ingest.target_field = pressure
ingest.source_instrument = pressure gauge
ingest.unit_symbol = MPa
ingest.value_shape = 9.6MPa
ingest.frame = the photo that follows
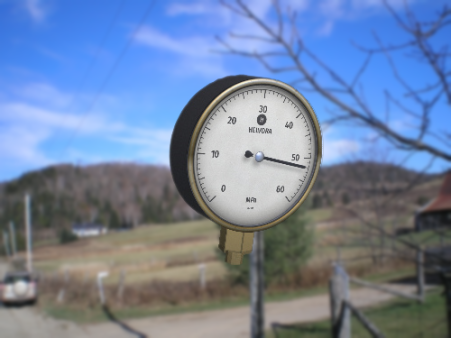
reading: 52MPa
